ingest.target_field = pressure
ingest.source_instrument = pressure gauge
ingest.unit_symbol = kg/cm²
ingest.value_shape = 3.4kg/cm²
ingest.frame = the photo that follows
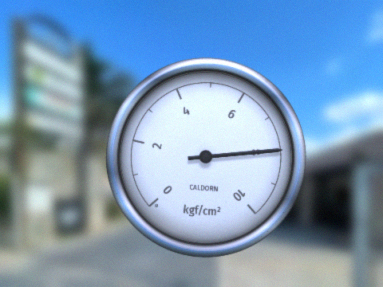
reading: 8kg/cm²
